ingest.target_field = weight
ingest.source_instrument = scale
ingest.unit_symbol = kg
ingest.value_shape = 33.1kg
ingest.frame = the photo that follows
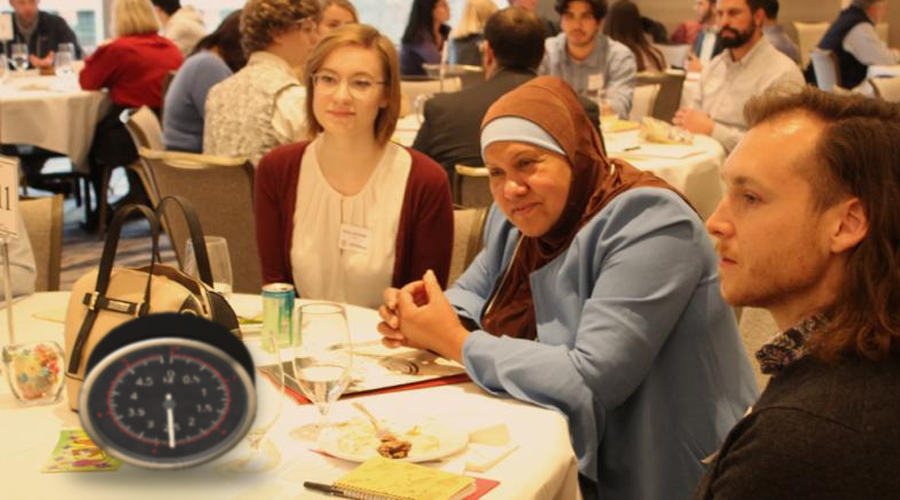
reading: 2.5kg
